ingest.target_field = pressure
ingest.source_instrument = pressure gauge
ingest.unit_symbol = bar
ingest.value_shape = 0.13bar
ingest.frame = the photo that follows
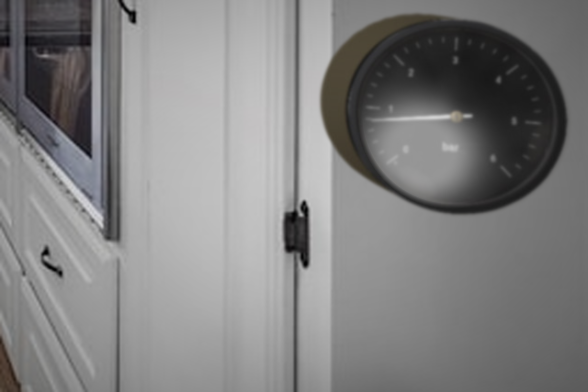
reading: 0.8bar
